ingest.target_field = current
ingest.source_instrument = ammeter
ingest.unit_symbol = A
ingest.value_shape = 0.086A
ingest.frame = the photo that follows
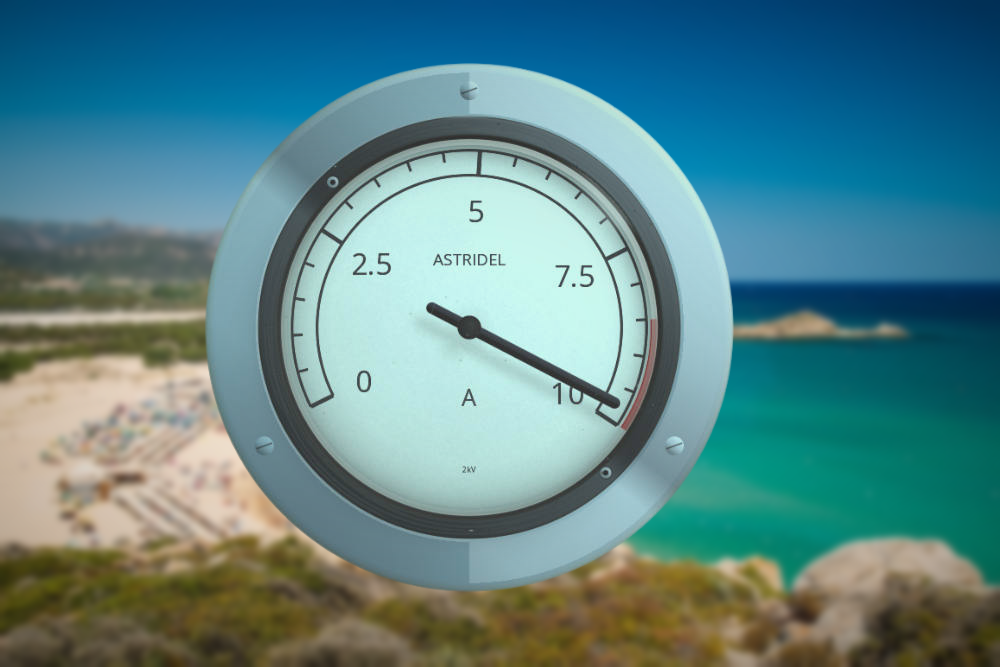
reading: 9.75A
